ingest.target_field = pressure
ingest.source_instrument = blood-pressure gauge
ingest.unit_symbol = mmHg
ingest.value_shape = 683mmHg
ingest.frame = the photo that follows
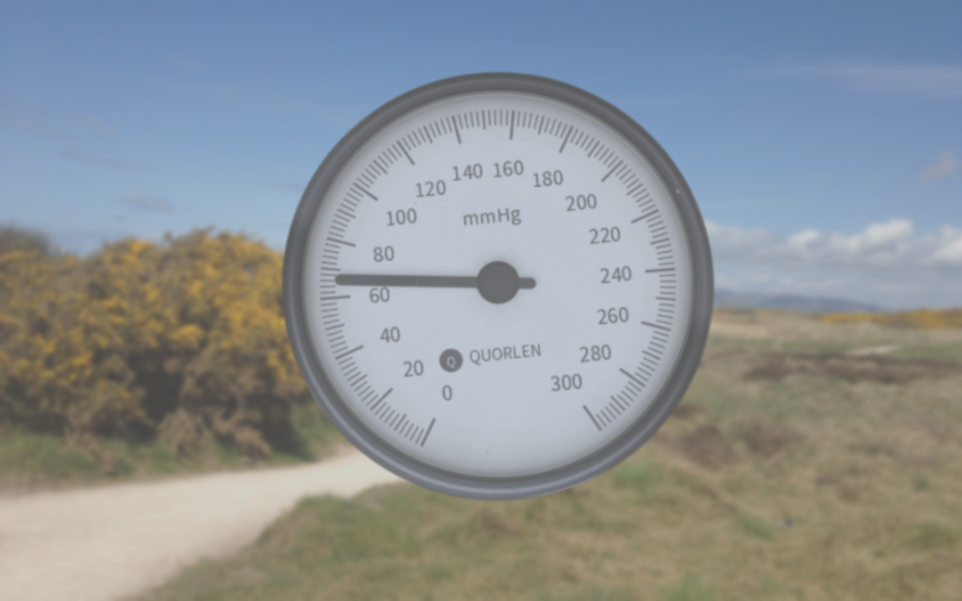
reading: 66mmHg
